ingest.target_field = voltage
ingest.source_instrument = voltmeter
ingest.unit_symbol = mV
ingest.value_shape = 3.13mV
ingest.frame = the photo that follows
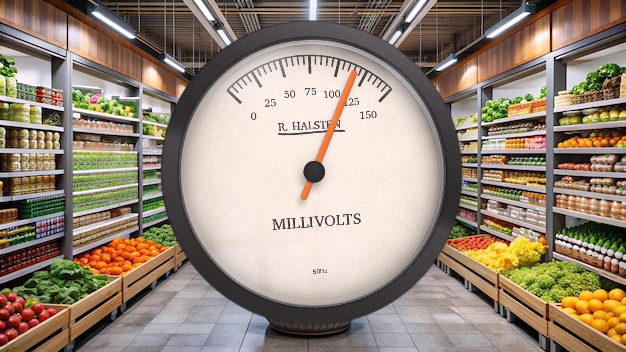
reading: 115mV
